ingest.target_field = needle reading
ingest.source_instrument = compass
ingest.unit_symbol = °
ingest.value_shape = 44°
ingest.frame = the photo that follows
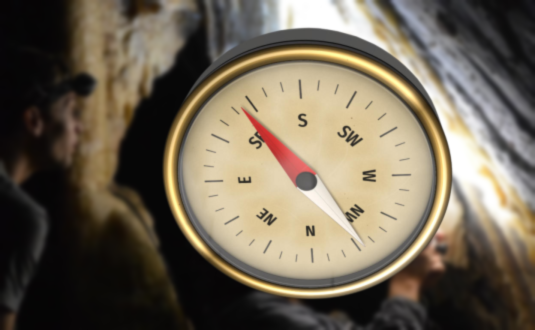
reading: 145°
